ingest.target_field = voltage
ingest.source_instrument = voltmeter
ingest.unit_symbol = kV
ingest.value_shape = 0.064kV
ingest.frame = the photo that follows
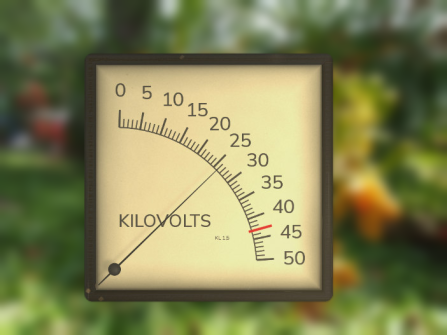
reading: 26kV
